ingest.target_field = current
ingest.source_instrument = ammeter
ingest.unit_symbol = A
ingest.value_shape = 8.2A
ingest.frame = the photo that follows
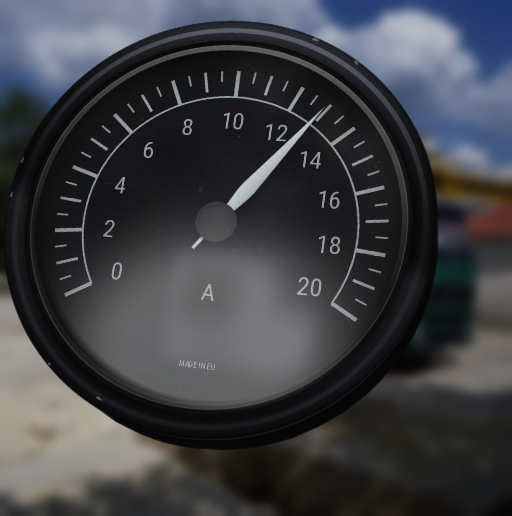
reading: 13A
